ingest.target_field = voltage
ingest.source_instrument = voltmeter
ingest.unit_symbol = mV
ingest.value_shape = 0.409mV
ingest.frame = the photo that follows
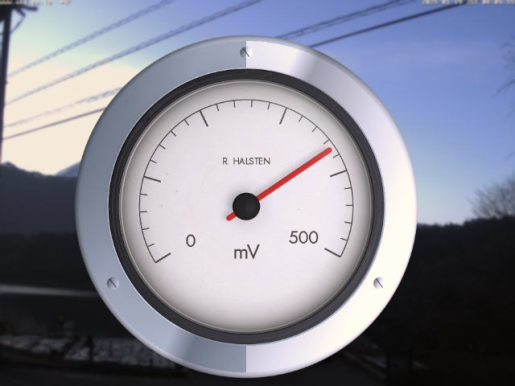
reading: 370mV
